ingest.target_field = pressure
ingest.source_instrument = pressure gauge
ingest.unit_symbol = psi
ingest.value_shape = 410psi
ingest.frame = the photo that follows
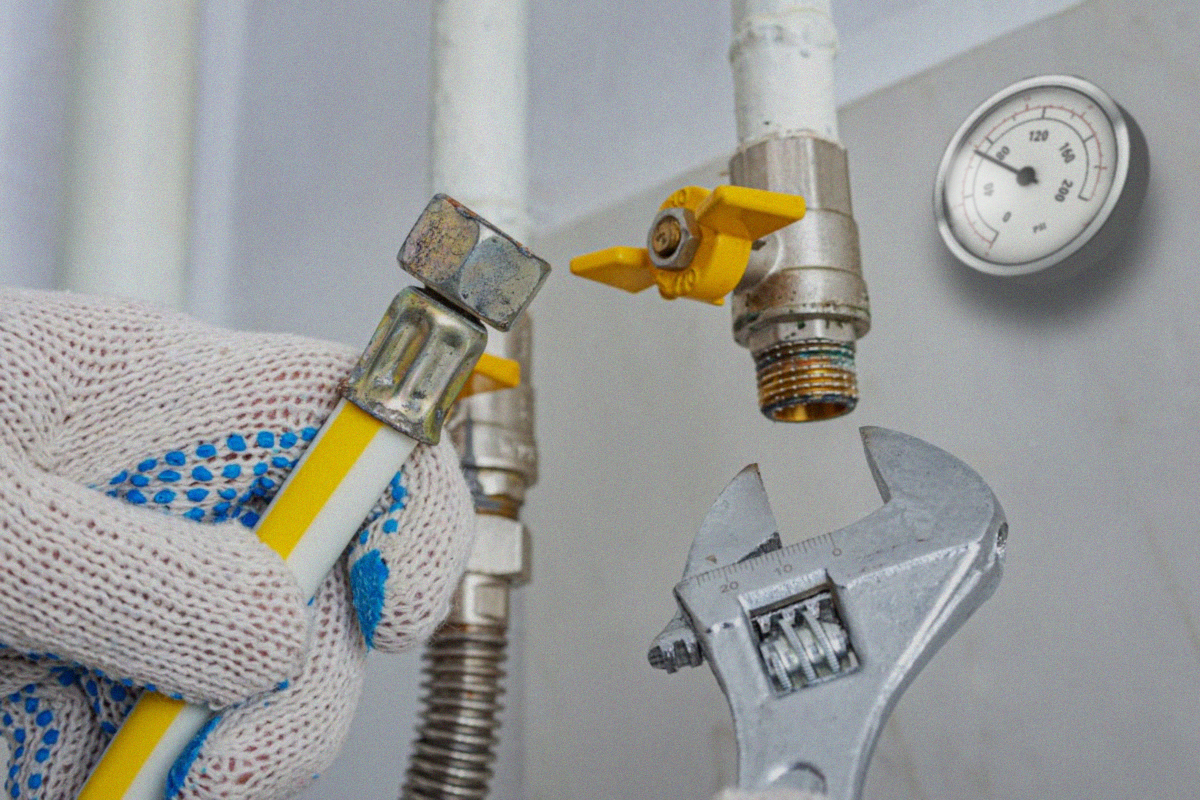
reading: 70psi
